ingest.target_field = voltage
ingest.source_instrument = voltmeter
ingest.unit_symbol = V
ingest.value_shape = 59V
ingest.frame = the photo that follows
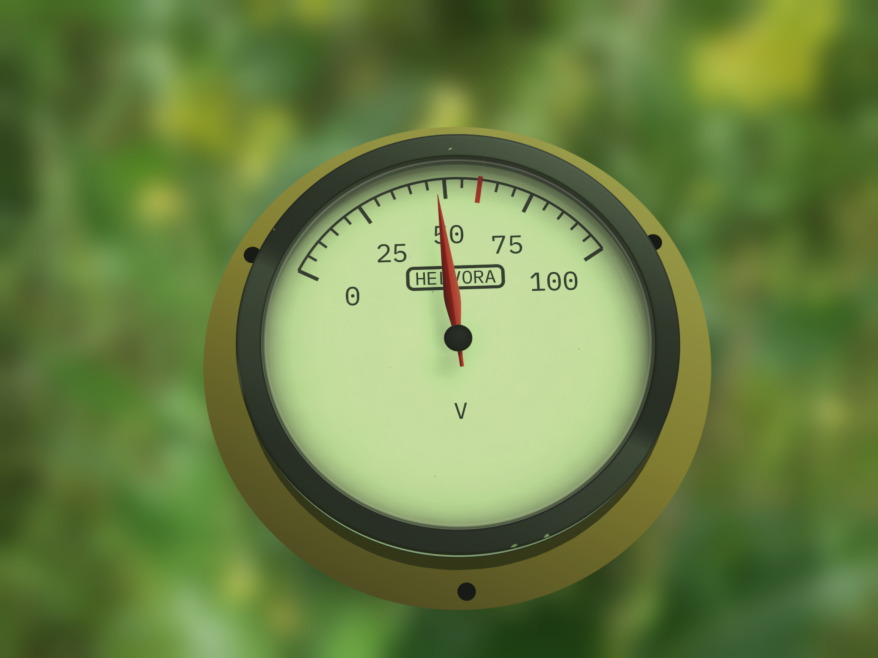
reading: 47.5V
